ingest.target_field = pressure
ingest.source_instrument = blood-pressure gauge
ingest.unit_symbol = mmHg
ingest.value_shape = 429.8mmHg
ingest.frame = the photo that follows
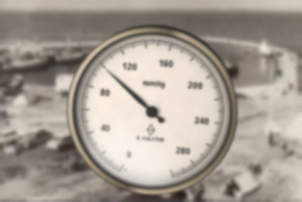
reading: 100mmHg
